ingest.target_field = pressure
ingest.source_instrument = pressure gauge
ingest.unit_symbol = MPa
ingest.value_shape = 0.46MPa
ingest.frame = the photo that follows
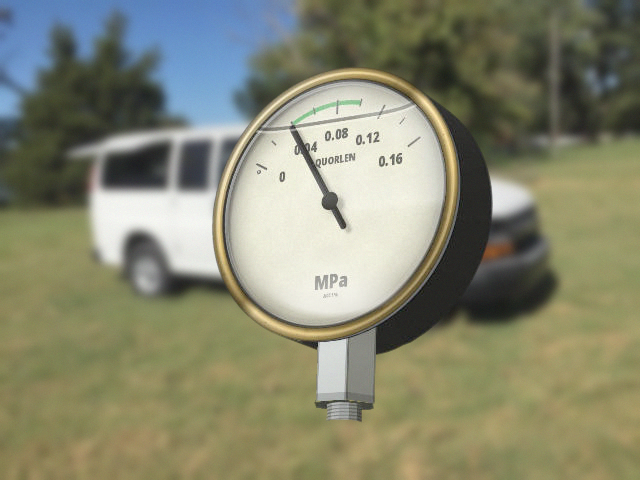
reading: 0.04MPa
